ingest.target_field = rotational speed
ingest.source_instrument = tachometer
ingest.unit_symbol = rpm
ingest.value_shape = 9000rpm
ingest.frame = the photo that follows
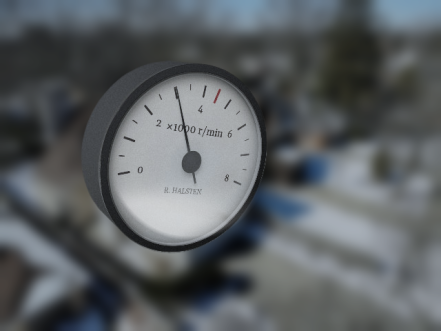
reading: 3000rpm
